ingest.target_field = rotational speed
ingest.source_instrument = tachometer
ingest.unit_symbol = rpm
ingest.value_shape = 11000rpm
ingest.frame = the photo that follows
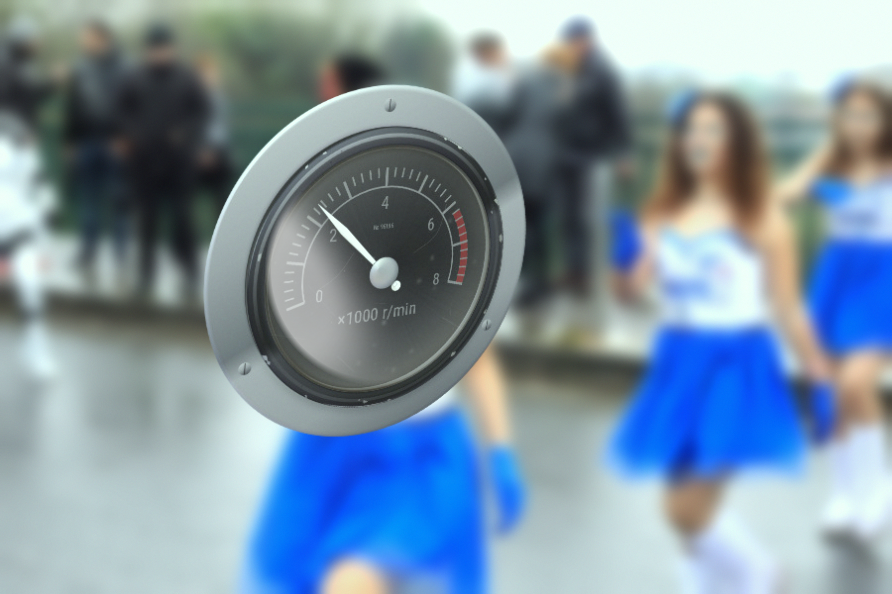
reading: 2300rpm
